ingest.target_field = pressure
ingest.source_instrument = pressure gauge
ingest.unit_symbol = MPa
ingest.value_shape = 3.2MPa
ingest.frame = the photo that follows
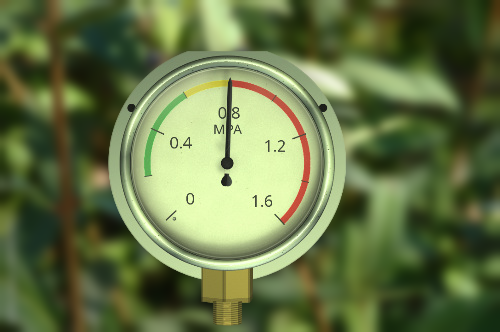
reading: 0.8MPa
